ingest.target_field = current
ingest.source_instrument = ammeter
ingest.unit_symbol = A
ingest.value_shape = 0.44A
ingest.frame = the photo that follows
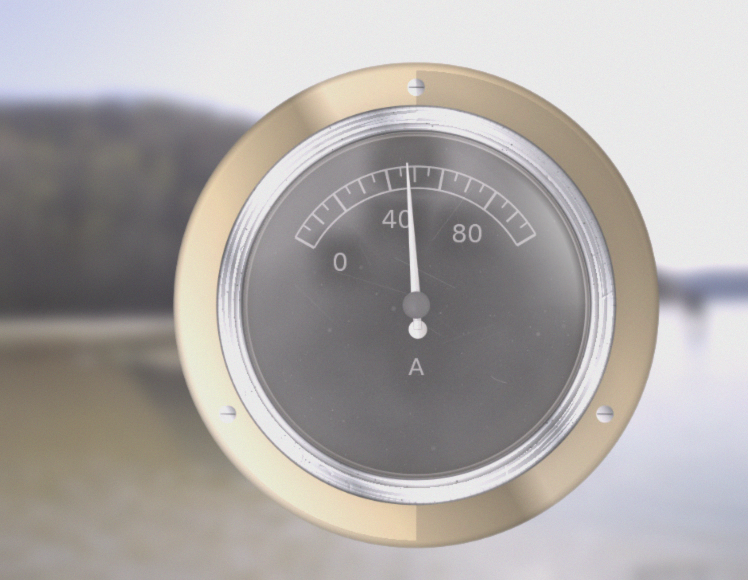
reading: 47.5A
